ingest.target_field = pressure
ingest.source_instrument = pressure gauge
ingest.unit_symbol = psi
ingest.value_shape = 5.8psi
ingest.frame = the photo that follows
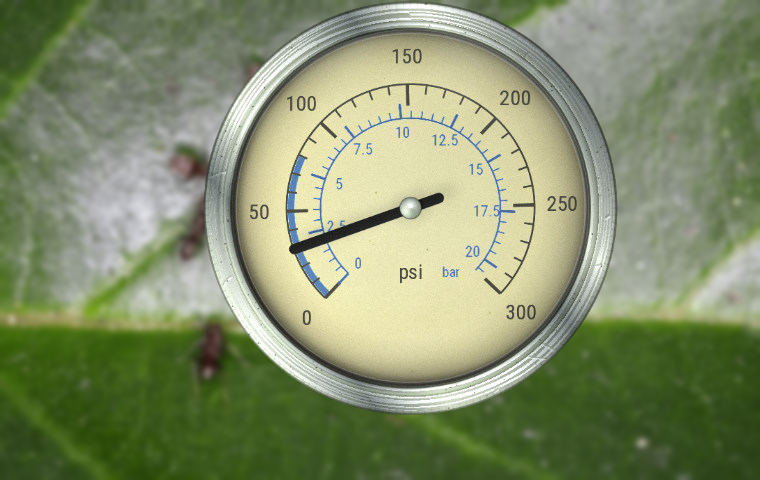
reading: 30psi
